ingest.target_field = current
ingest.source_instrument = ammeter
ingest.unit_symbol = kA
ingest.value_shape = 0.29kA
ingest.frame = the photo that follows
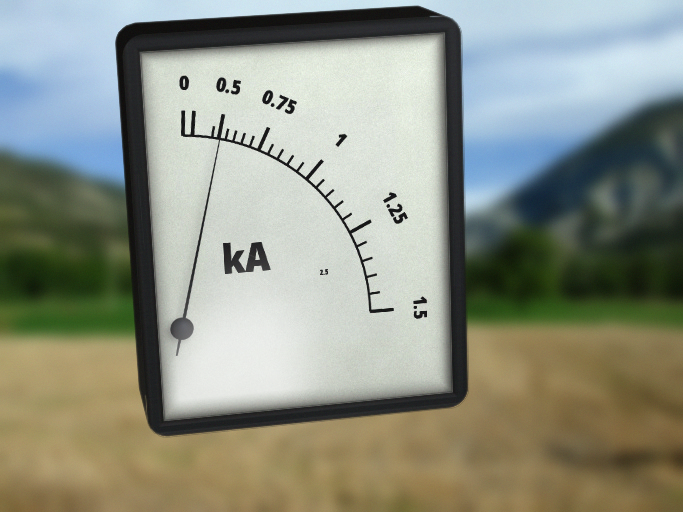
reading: 0.5kA
